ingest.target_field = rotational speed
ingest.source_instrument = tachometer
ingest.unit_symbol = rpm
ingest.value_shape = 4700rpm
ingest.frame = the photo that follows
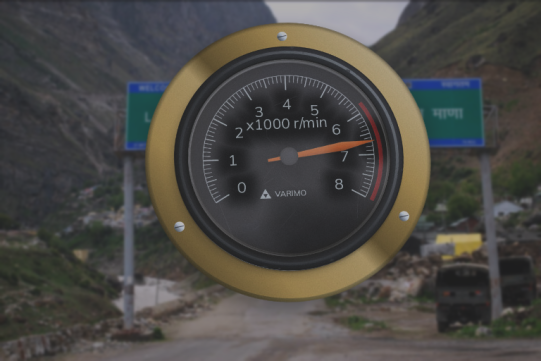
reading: 6700rpm
